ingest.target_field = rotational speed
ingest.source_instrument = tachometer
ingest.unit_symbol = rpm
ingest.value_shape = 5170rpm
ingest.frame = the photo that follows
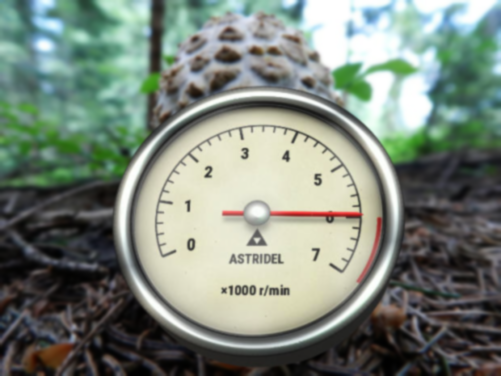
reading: 6000rpm
